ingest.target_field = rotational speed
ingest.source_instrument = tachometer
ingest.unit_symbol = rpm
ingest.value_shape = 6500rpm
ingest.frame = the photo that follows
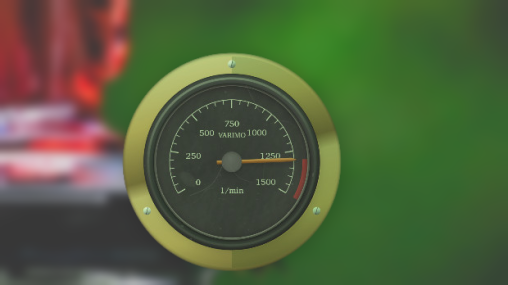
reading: 1300rpm
